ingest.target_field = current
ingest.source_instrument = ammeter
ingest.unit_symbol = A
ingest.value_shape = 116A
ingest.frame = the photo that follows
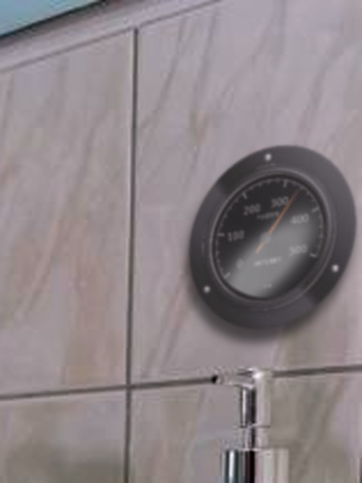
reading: 340A
